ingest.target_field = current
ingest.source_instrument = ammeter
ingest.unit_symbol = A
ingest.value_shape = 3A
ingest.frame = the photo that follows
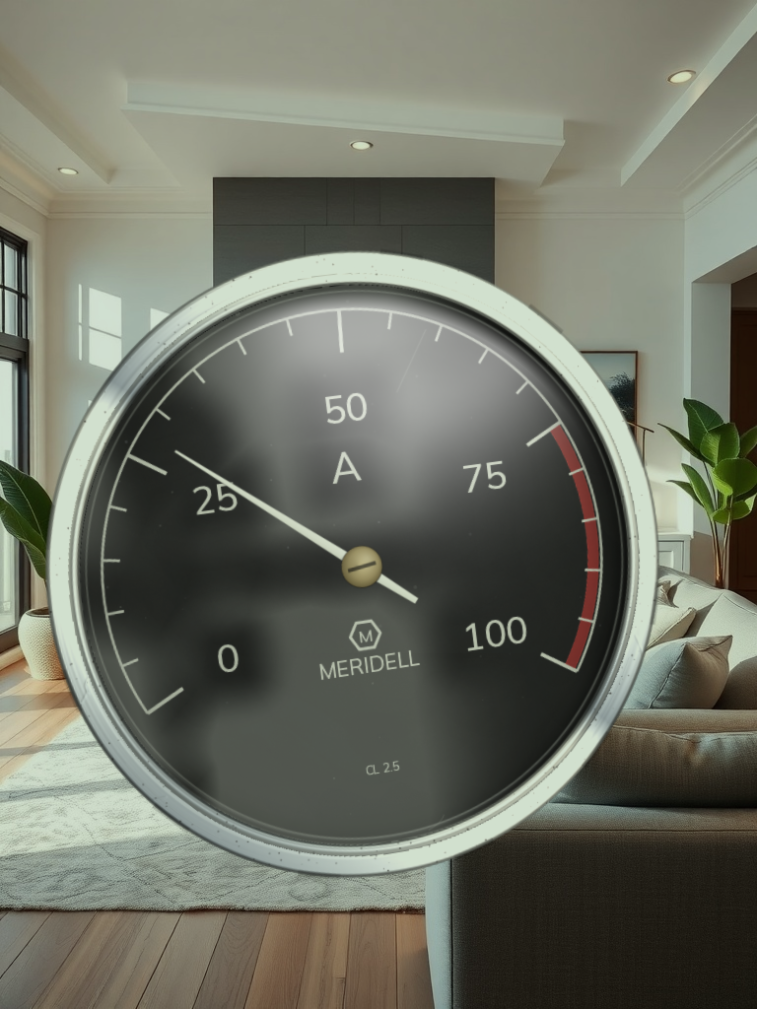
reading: 27.5A
